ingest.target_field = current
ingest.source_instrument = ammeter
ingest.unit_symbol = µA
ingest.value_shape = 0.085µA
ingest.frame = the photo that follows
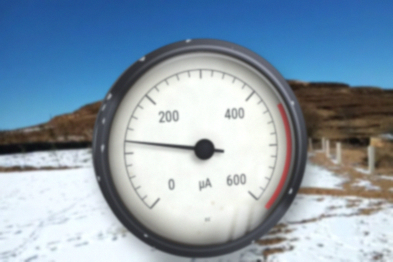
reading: 120µA
